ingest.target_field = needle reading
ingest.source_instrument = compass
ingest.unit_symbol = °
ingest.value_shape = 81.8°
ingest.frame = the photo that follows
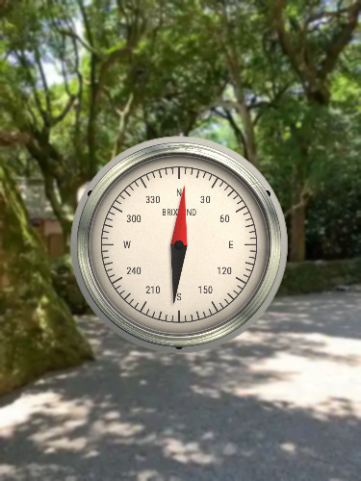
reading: 5°
